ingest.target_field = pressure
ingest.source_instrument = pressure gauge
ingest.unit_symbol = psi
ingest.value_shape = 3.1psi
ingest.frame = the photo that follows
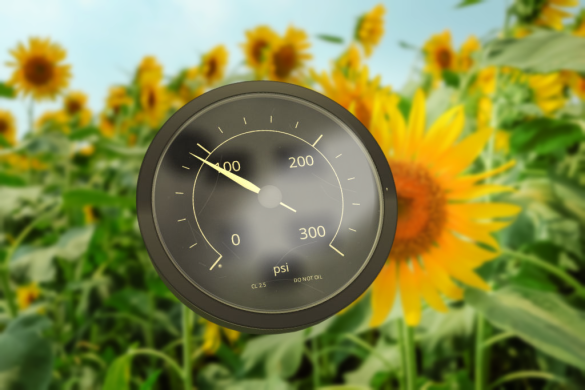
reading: 90psi
